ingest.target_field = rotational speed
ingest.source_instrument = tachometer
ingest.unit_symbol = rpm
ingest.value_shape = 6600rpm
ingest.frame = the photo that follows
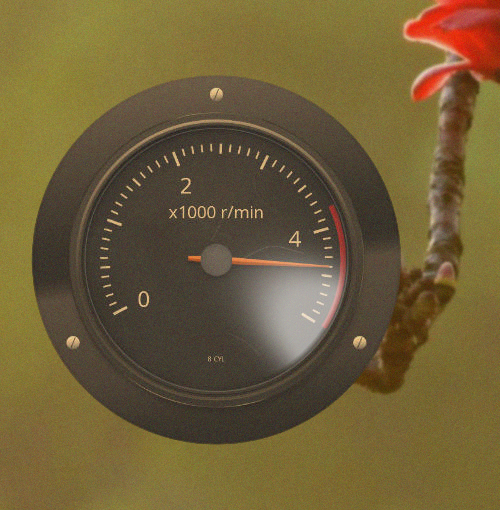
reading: 4400rpm
